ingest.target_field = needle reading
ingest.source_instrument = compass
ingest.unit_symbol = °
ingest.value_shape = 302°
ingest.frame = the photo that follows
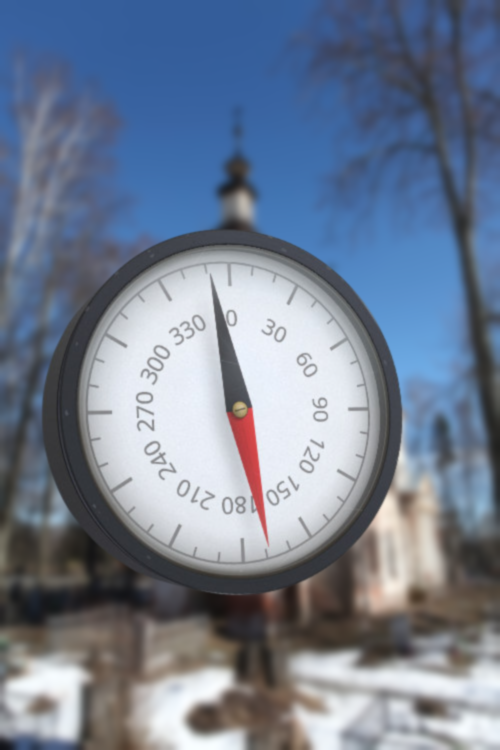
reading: 170°
